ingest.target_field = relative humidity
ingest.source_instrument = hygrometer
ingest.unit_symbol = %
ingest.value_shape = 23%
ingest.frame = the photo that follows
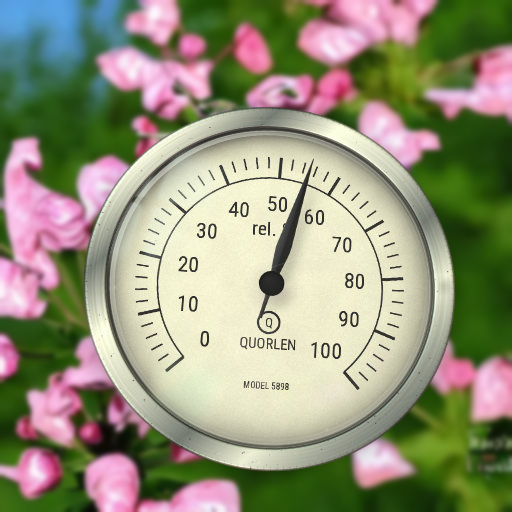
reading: 55%
